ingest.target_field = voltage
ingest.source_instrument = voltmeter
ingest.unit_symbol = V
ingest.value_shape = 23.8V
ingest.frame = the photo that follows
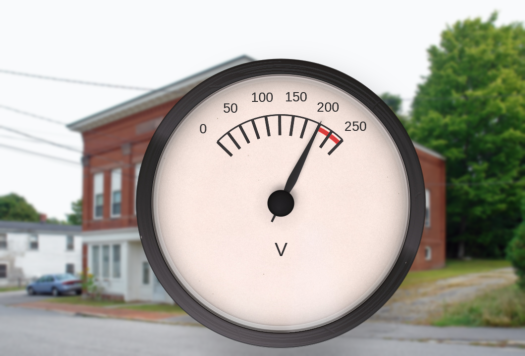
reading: 200V
